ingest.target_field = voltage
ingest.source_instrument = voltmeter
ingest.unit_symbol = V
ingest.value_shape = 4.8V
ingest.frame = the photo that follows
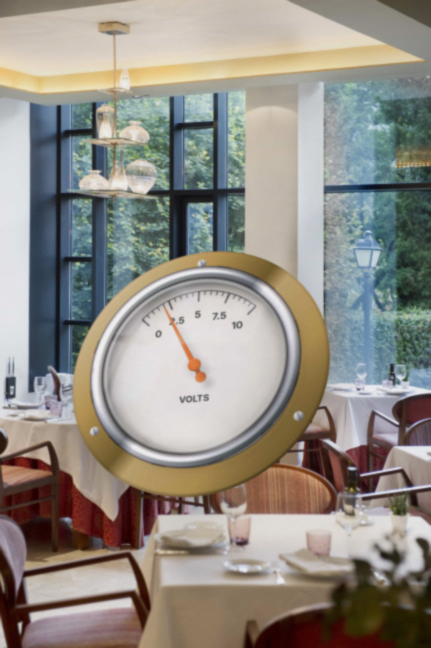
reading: 2V
